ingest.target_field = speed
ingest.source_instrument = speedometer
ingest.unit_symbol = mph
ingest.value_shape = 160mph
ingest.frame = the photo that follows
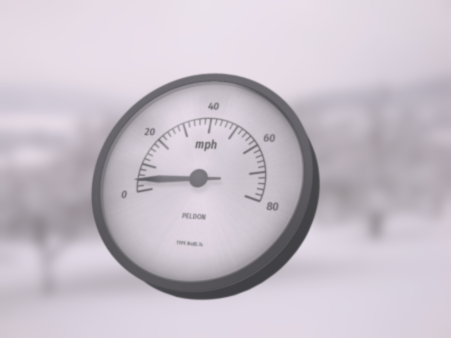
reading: 4mph
